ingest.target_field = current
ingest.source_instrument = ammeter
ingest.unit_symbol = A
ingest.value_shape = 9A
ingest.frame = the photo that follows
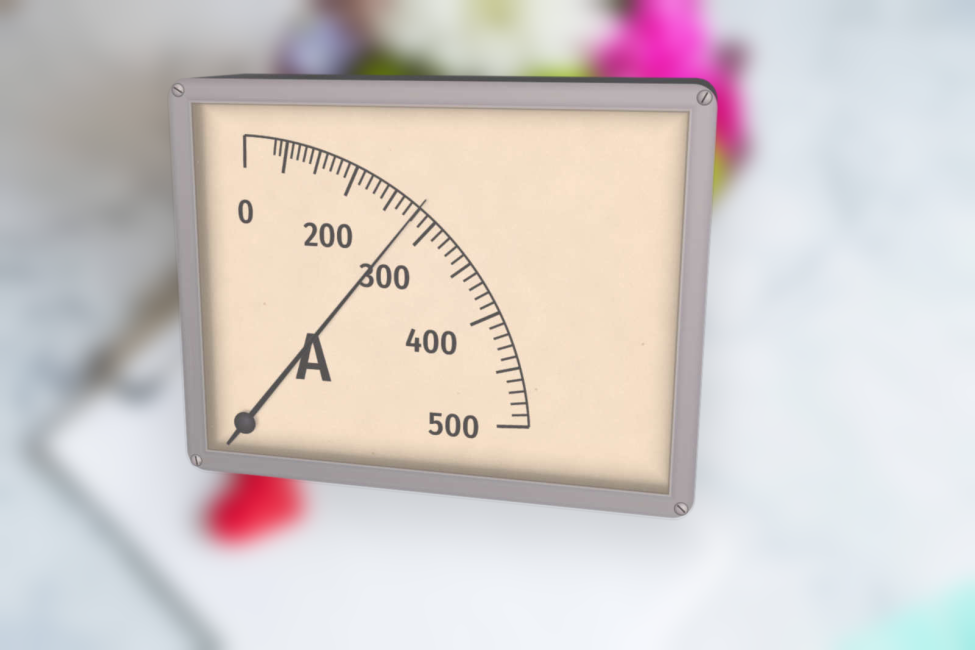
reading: 280A
